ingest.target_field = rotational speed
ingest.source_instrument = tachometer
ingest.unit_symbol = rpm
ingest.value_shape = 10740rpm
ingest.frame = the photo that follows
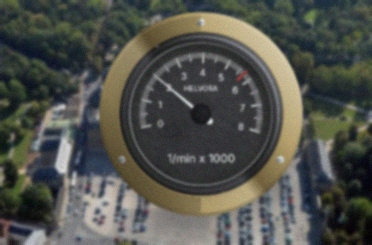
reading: 2000rpm
